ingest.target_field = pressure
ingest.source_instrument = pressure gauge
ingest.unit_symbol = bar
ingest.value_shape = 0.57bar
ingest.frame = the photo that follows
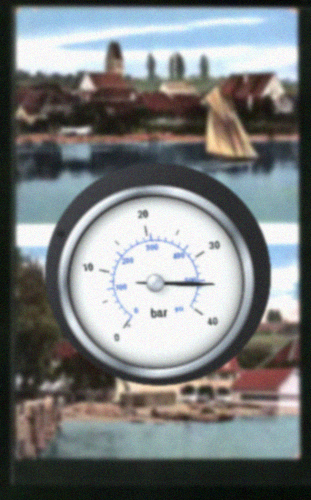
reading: 35bar
